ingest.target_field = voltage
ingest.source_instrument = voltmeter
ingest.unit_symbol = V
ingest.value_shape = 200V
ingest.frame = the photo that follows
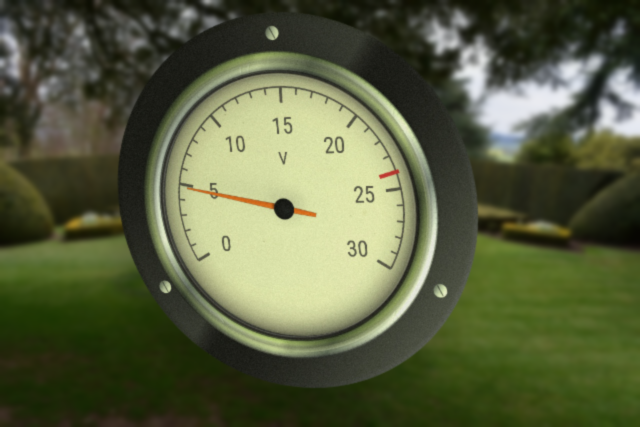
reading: 5V
